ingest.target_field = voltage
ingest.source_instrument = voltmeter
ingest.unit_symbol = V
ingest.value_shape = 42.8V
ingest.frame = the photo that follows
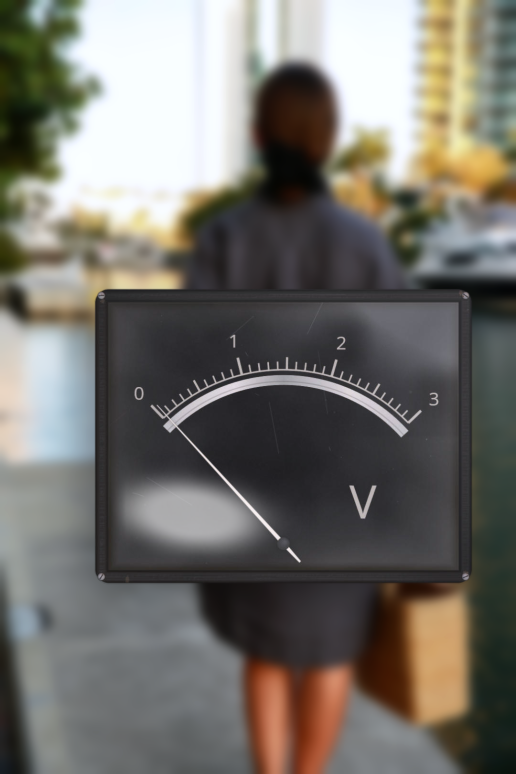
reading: 0.05V
